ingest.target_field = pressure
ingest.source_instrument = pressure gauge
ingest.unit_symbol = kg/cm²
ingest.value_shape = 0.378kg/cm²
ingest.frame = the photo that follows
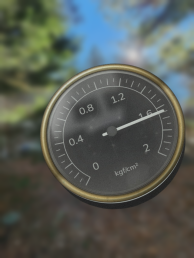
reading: 1.65kg/cm²
